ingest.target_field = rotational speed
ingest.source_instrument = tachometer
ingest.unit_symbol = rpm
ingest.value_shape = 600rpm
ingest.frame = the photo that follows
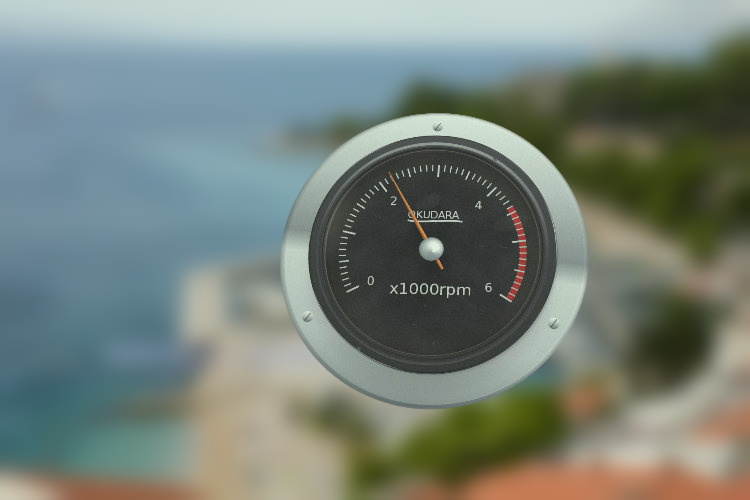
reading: 2200rpm
